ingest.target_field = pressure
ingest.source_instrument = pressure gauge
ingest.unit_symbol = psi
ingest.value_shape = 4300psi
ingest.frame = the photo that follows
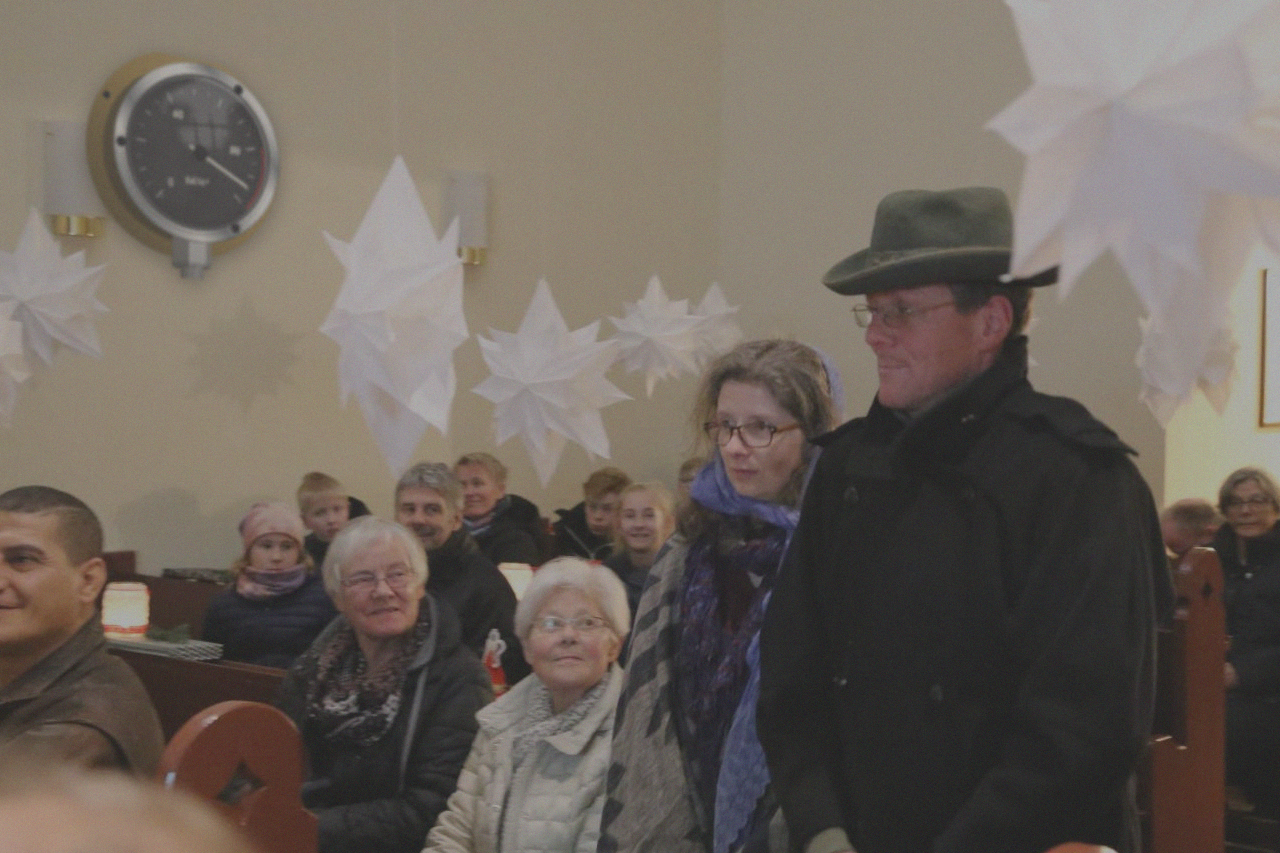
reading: 95psi
